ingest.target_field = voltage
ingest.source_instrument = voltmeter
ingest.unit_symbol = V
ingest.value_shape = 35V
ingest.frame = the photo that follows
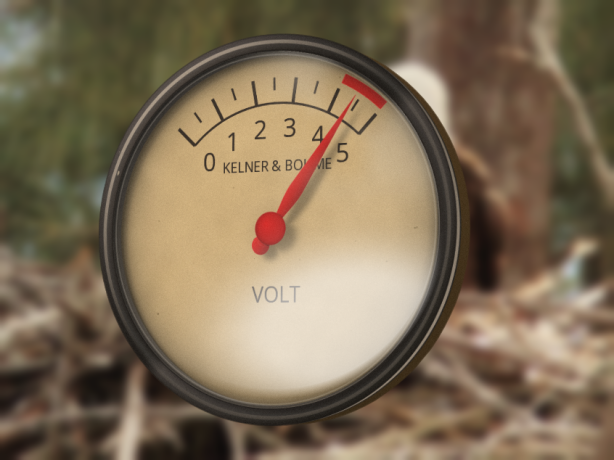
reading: 4.5V
